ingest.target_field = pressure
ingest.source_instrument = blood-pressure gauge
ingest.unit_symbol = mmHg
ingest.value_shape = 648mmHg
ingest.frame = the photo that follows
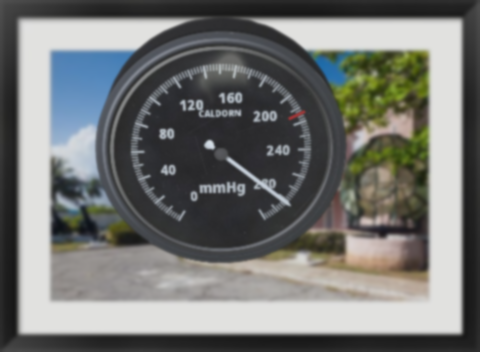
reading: 280mmHg
